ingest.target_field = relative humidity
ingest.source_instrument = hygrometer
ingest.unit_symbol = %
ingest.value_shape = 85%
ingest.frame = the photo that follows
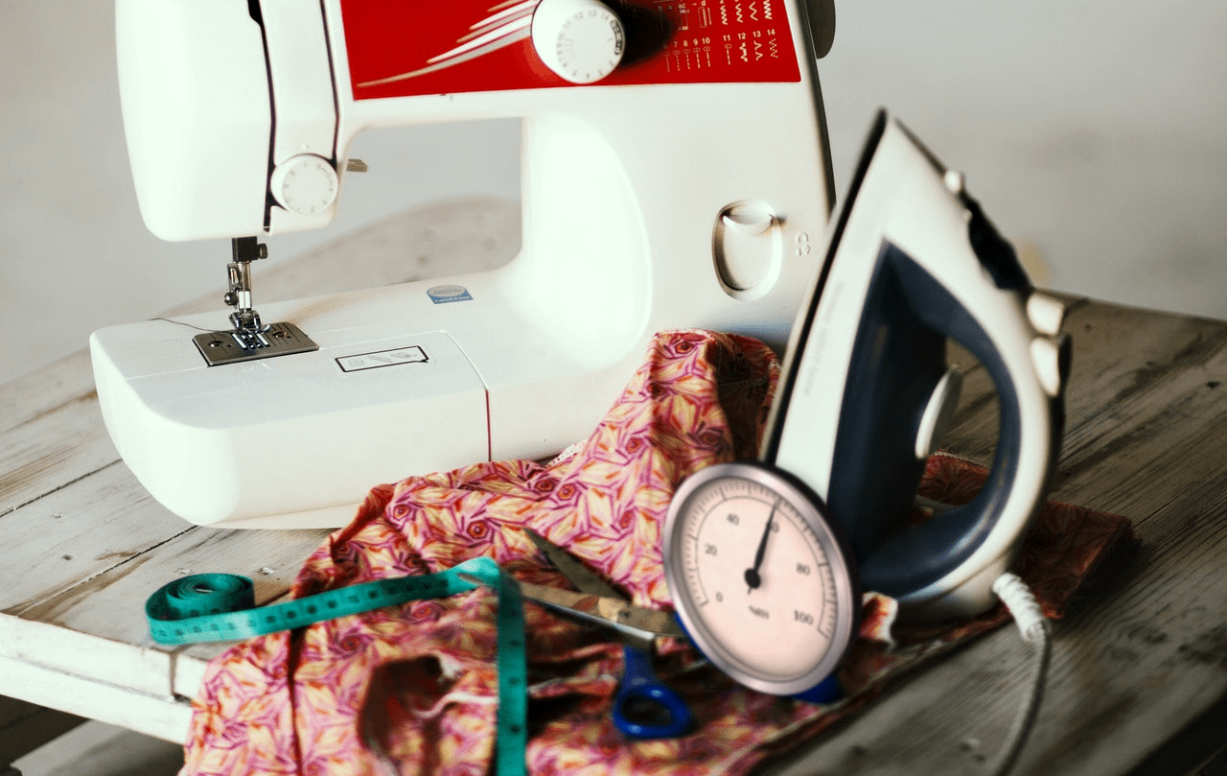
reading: 60%
